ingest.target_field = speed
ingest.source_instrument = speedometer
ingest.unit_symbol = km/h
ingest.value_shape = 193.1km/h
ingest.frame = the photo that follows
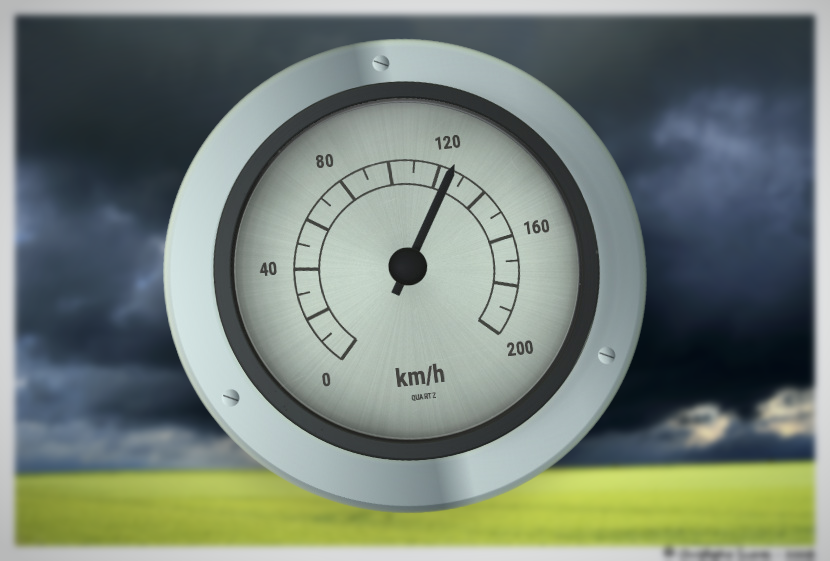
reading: 125km/h
